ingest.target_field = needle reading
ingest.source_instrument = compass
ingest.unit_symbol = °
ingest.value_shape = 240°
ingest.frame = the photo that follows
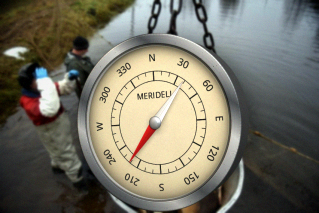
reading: 220°
